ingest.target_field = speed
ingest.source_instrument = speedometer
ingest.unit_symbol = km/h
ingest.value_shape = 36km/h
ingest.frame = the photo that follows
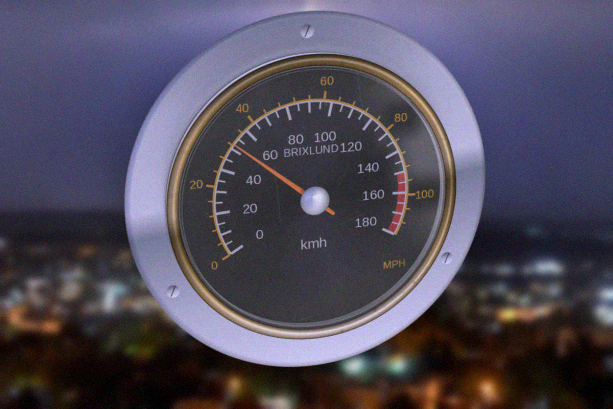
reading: 52.5km/h
